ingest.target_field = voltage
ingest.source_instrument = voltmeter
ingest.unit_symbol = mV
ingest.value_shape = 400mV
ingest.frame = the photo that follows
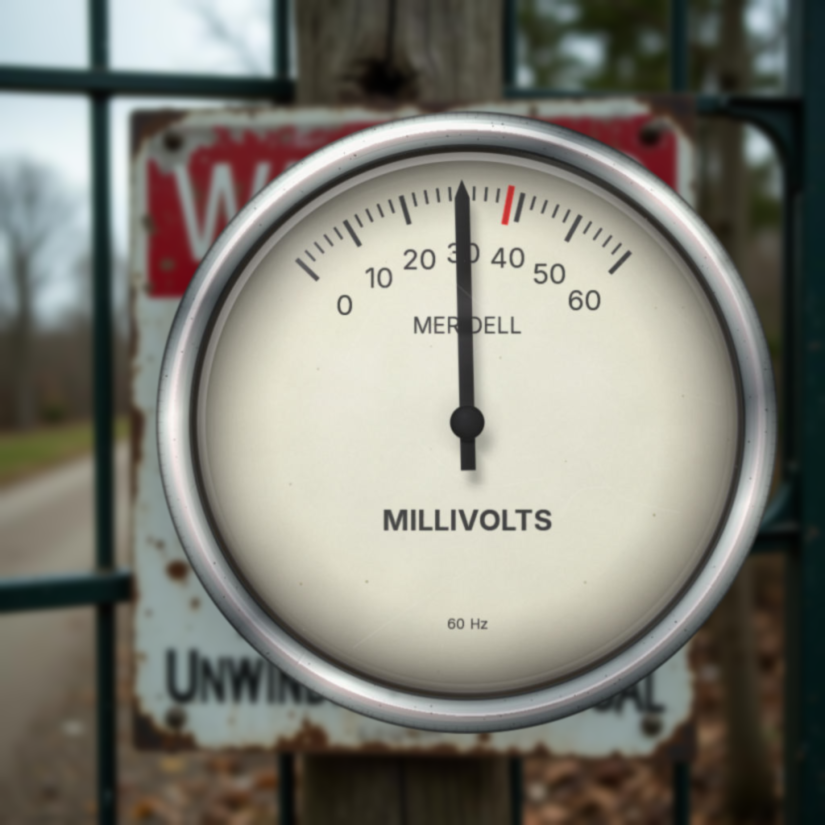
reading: 30mV
